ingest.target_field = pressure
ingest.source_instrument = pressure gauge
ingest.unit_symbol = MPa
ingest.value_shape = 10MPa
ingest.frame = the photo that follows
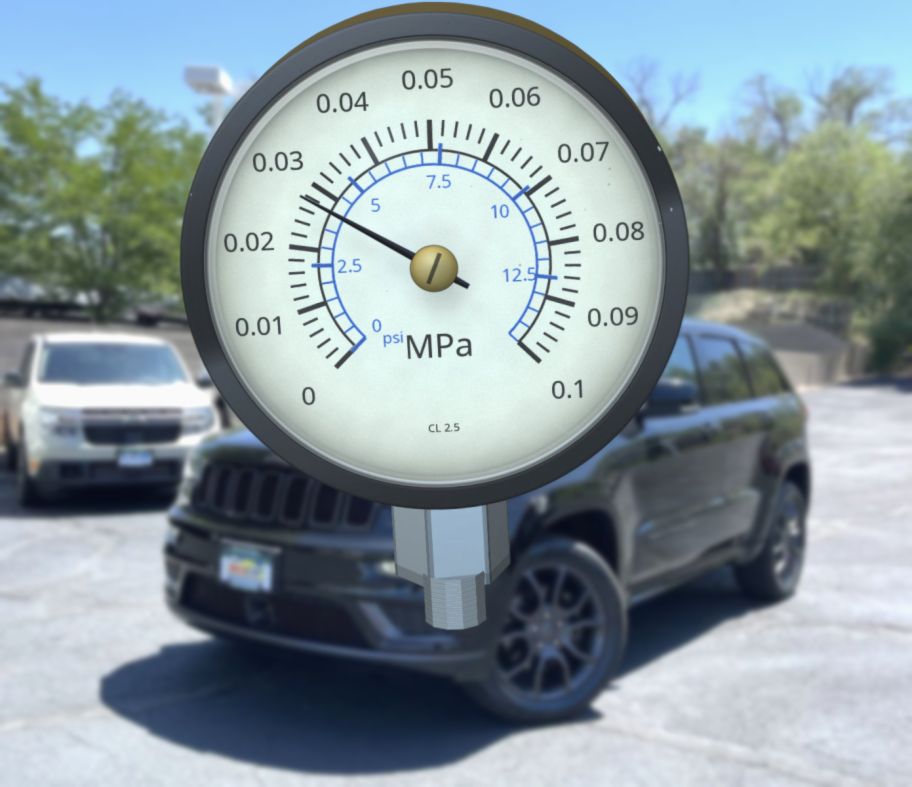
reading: 0.028MPa
